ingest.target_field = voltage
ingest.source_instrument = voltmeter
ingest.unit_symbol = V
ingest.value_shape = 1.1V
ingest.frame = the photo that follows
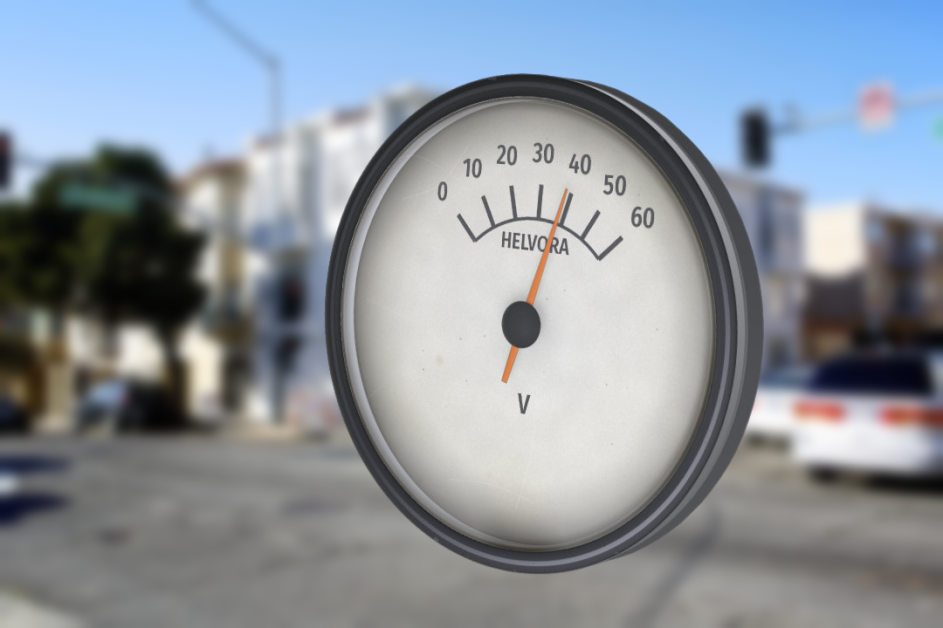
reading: 40V
